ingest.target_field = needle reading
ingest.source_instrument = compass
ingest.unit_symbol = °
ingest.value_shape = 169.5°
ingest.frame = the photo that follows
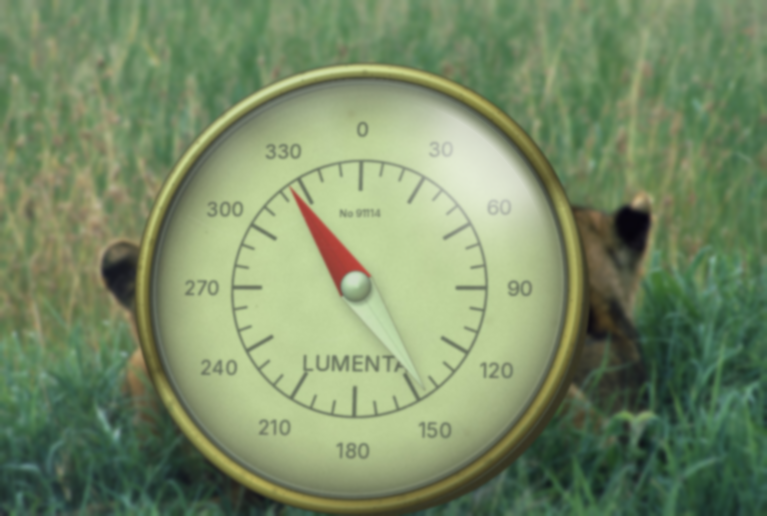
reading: 325°
